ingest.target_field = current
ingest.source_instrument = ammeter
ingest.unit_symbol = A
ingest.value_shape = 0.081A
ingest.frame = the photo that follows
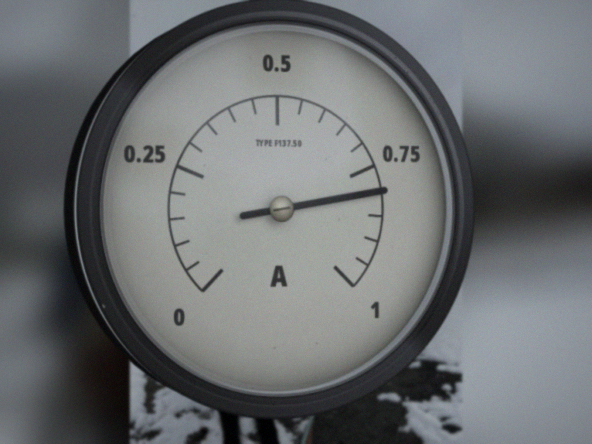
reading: 0.8A
